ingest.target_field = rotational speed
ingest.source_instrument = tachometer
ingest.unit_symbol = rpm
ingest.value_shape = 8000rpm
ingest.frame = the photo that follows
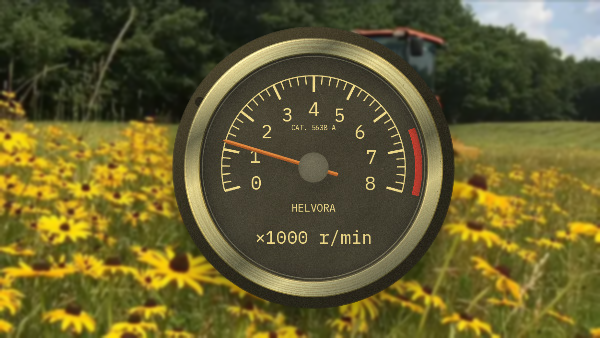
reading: 1200rpm
